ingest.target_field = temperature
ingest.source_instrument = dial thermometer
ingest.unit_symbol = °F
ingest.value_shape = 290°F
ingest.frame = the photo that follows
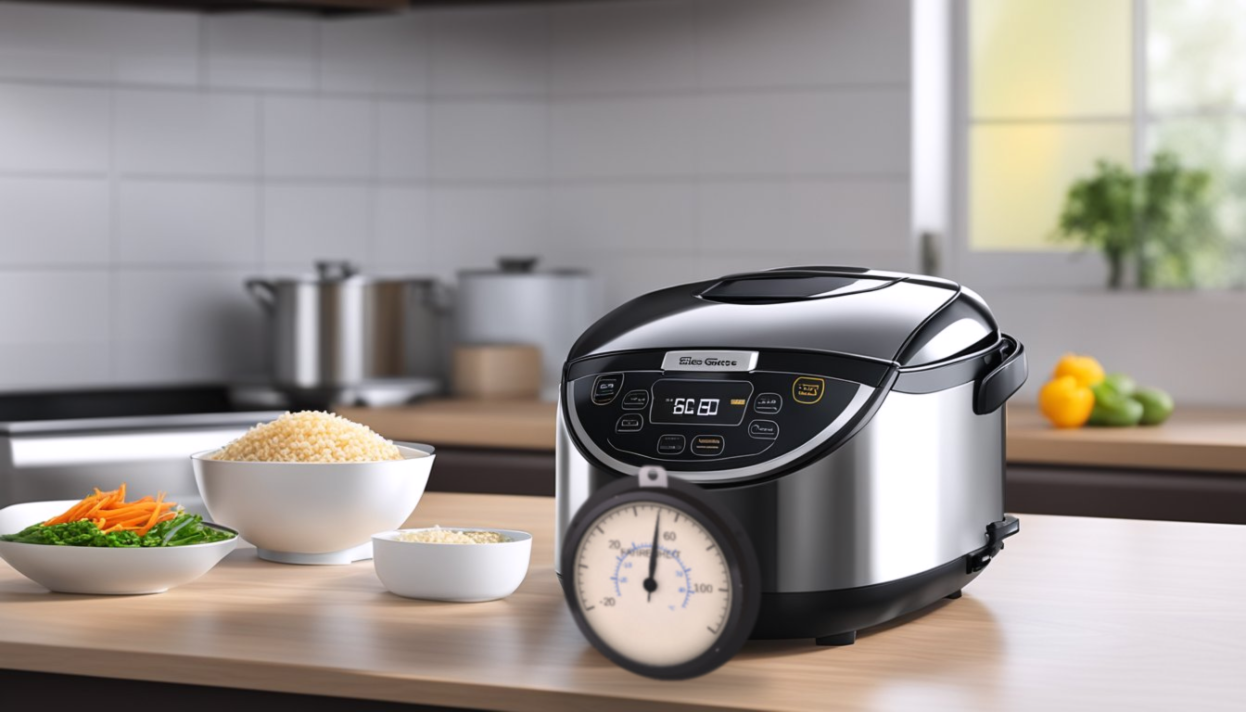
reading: 52°F
